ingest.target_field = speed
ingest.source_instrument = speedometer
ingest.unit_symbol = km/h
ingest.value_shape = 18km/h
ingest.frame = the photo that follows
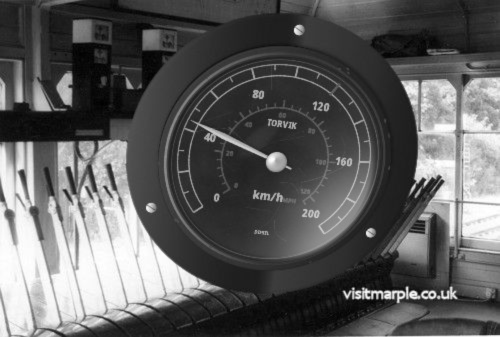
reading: 45km/h
